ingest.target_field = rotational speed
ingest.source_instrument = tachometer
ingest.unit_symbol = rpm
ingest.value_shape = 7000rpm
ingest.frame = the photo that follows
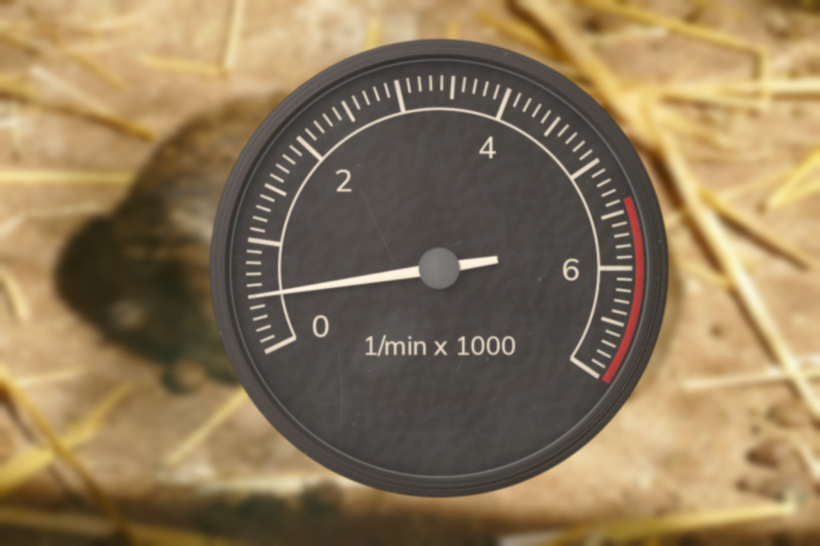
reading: 500rpm
